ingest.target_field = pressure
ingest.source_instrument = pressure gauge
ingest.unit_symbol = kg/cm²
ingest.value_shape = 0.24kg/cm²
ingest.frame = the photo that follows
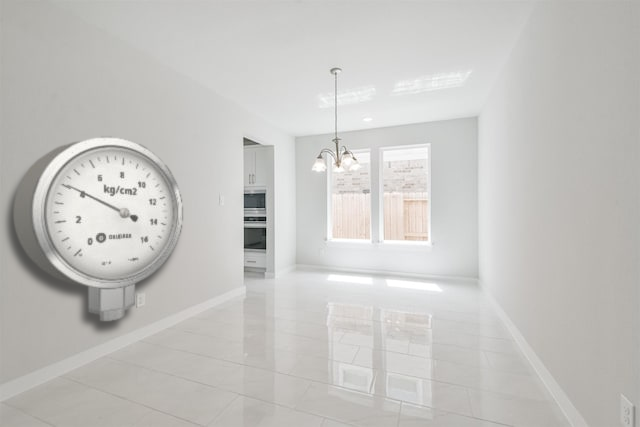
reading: 4kg/cm²
